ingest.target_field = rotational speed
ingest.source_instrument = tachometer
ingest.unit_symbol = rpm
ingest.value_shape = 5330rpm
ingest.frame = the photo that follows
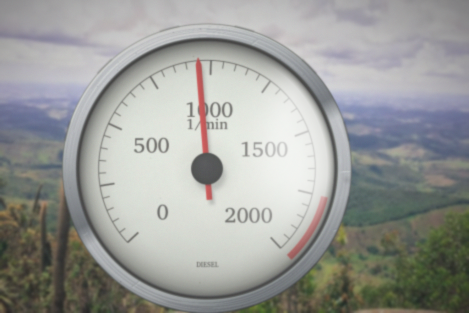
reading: 950rpm
